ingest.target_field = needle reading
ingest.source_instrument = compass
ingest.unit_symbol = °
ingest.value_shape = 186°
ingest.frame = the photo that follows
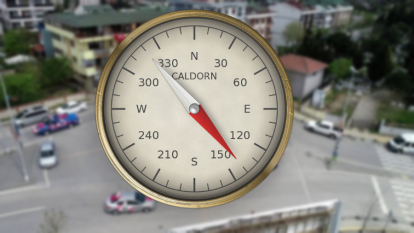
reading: 140°
